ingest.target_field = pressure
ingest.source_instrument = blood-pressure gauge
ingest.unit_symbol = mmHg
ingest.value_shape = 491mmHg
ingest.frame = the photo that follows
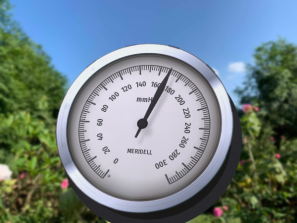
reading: 170mmHg
